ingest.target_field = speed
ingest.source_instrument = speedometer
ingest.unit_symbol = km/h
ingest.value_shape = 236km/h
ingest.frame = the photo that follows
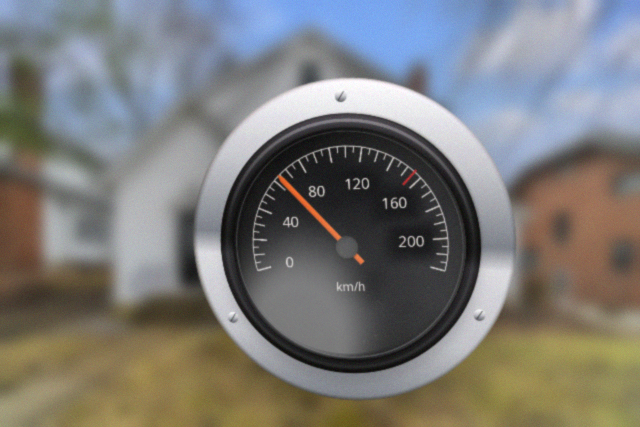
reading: 65km/h
